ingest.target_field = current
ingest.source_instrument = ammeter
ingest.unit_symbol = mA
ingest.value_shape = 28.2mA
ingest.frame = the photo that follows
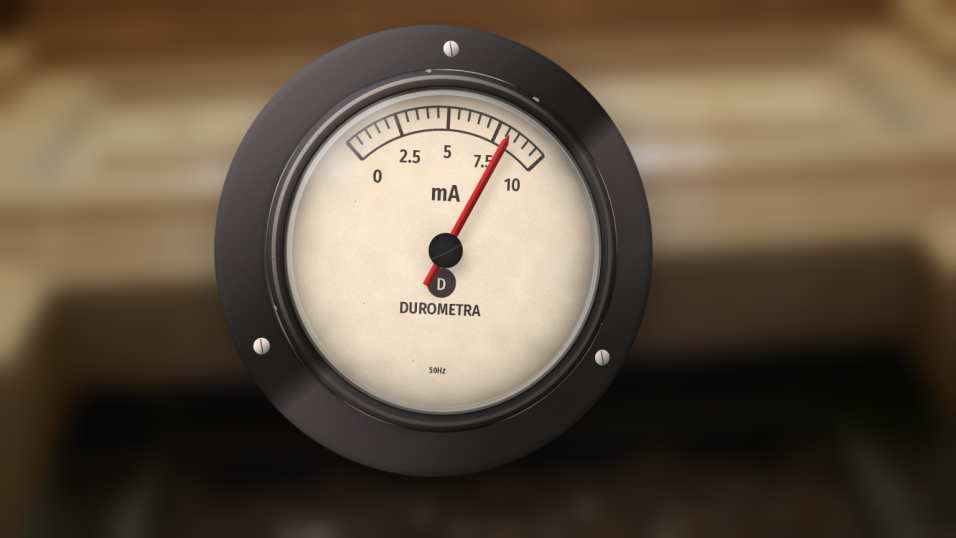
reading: 8mA
